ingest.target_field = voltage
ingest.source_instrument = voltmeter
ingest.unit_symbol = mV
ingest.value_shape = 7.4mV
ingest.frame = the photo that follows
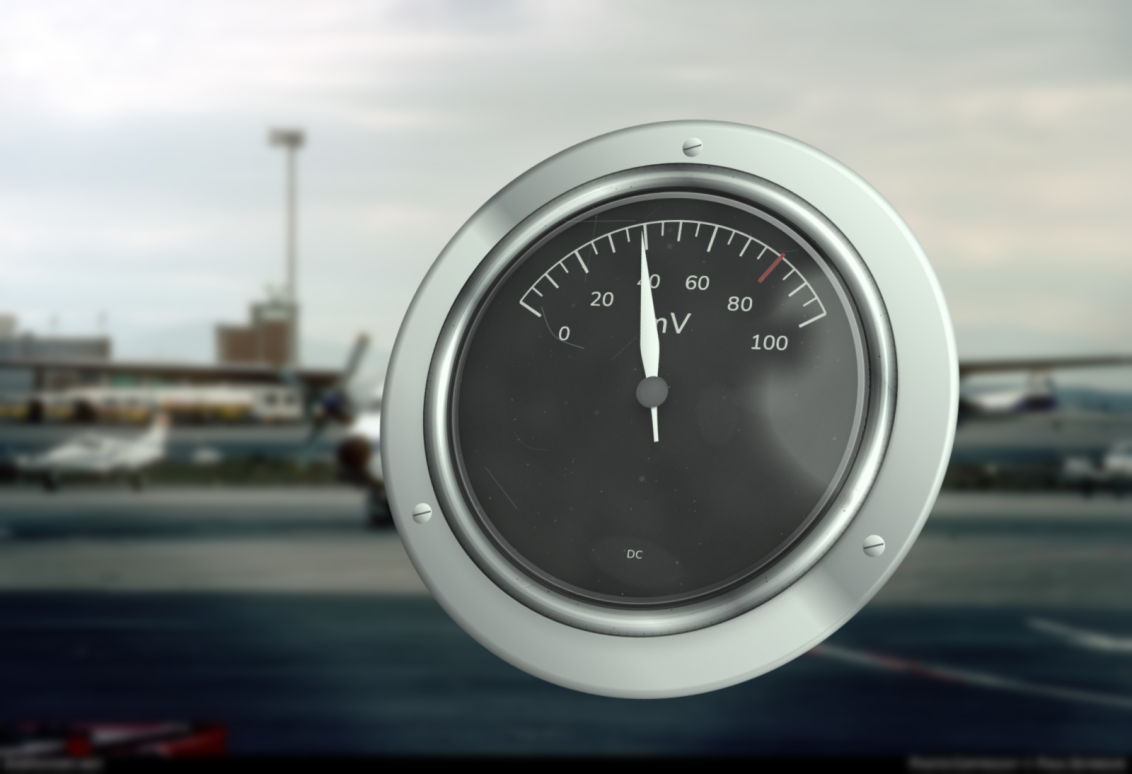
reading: 40mV
